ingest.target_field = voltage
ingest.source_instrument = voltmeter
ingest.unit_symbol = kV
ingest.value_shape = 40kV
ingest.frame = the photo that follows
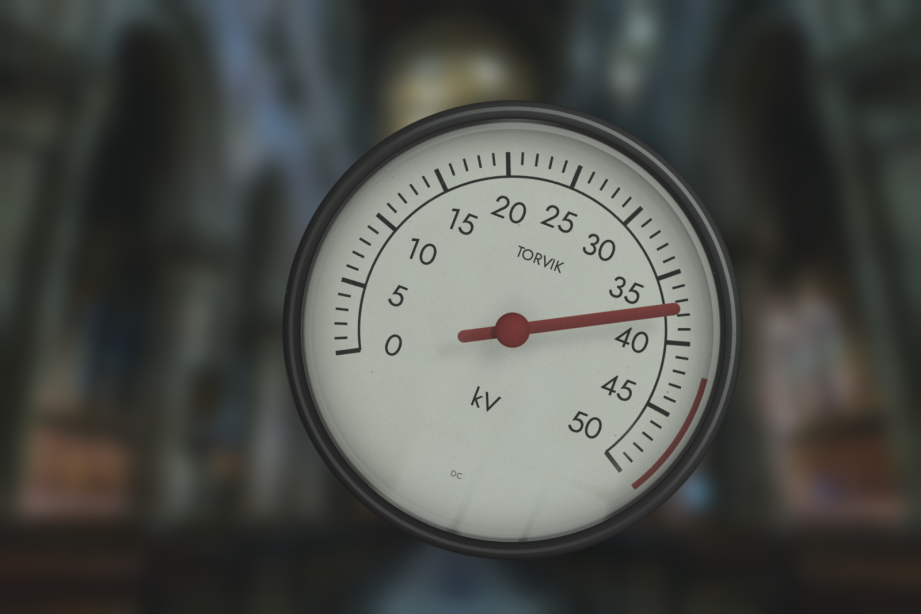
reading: 37.5kV
